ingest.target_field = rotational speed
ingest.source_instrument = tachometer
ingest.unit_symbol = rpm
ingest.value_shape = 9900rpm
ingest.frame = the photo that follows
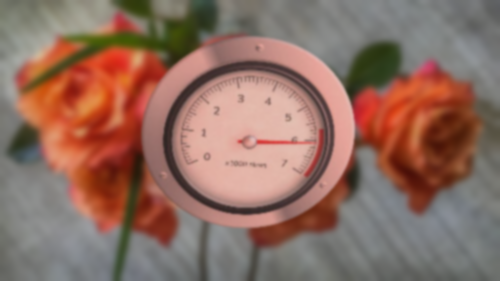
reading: 6000rpm
